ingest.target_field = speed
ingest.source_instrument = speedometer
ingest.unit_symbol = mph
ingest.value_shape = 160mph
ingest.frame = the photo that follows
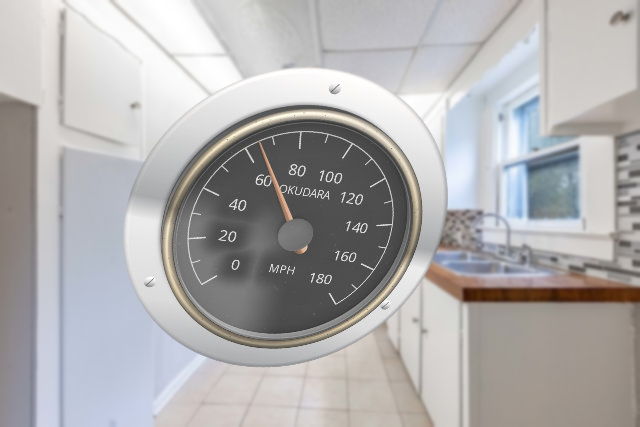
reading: 65mph
